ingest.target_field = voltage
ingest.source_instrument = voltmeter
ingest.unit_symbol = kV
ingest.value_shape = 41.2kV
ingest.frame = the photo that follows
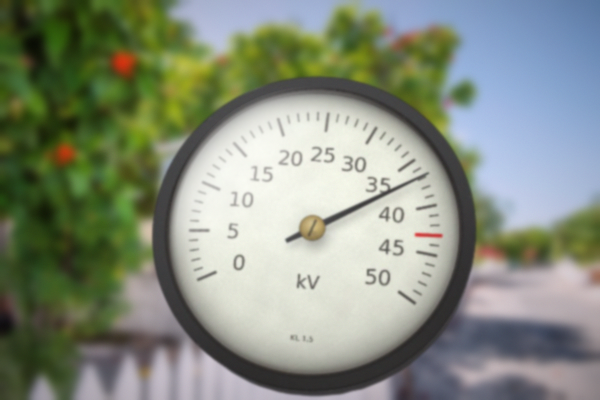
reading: 37kV
